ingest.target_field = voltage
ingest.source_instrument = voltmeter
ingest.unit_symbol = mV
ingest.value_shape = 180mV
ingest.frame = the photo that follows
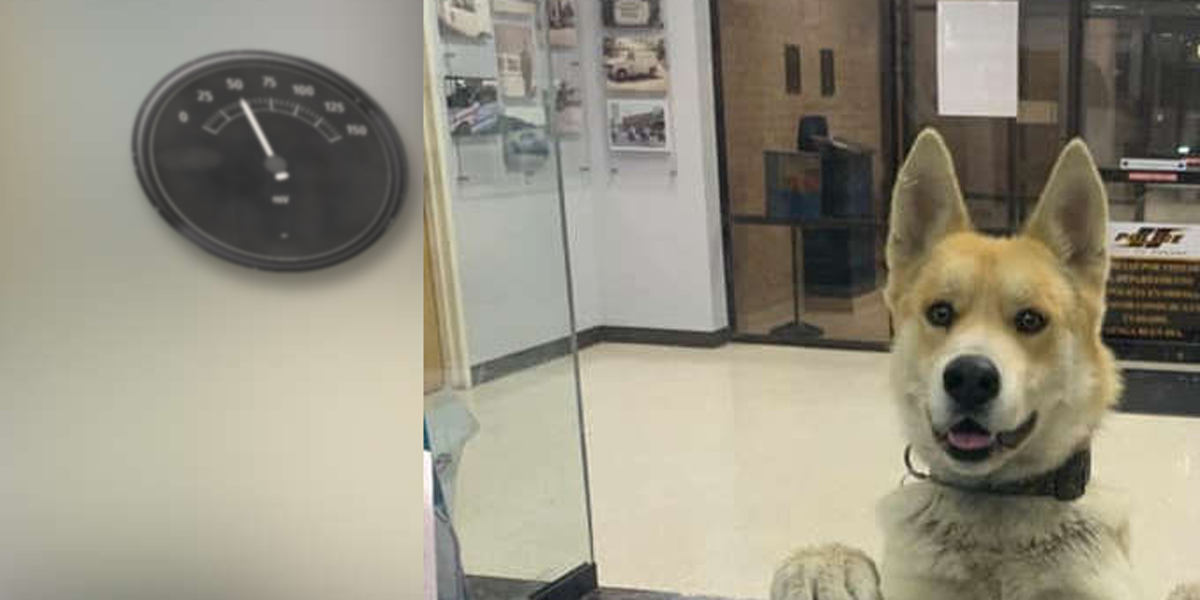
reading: 50mV
